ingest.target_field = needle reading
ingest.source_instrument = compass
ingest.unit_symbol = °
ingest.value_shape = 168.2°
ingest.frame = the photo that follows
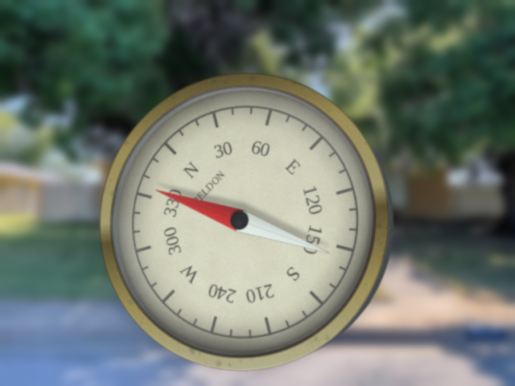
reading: 335°
